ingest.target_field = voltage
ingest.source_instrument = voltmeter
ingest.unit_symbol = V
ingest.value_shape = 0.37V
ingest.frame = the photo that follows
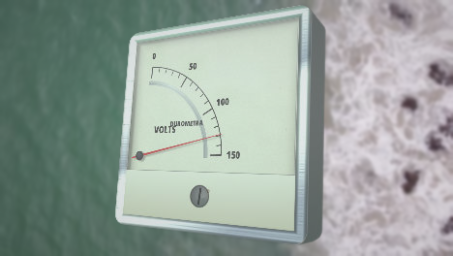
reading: 130V
